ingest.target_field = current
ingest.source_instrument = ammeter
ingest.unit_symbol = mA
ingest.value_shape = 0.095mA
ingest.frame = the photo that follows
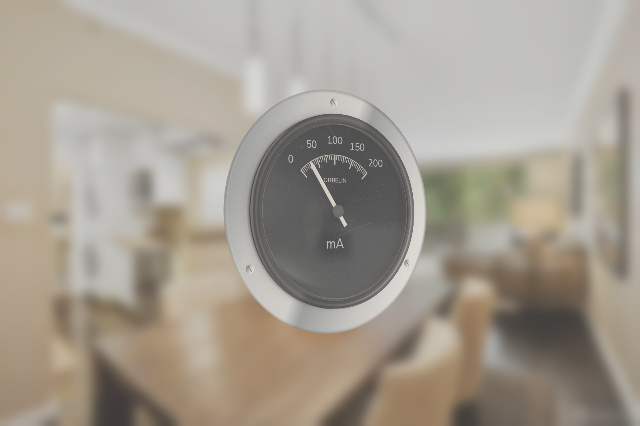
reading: 25mA
